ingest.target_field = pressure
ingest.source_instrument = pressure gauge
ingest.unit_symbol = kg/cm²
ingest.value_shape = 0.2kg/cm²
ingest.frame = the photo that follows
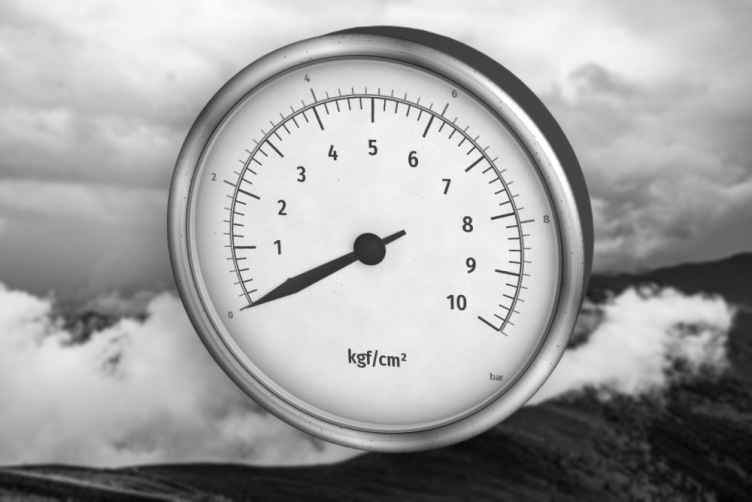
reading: 0kg/cm²
